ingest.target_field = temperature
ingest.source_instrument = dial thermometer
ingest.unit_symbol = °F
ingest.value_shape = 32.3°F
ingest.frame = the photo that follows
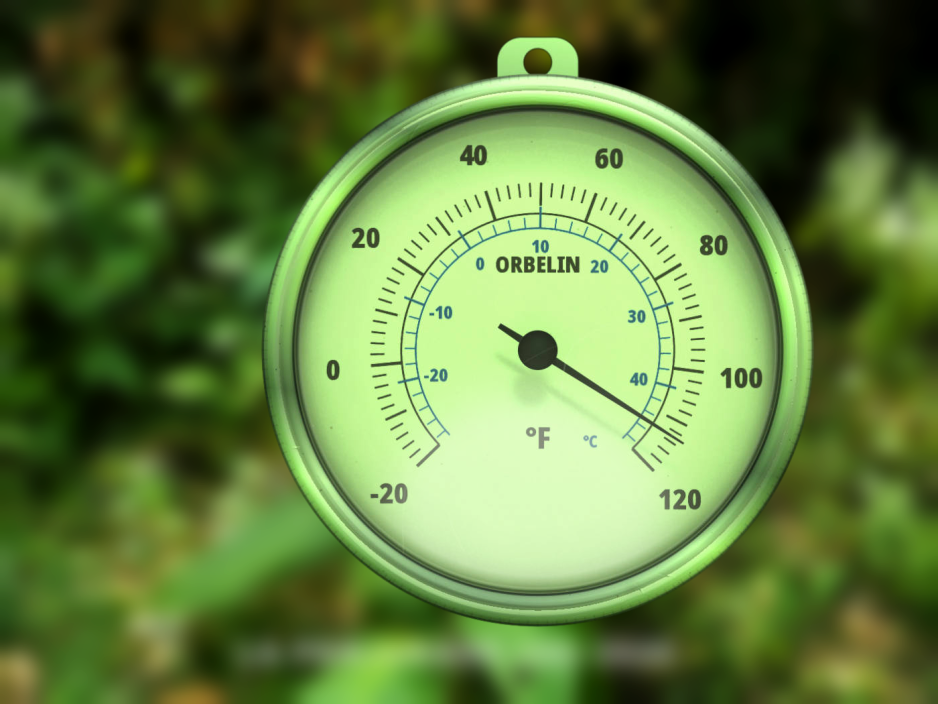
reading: 113°F
